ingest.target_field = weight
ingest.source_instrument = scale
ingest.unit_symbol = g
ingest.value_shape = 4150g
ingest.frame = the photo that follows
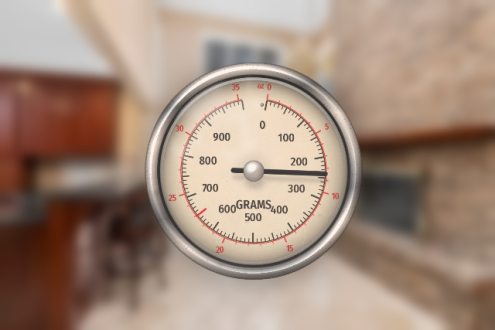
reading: 240g
